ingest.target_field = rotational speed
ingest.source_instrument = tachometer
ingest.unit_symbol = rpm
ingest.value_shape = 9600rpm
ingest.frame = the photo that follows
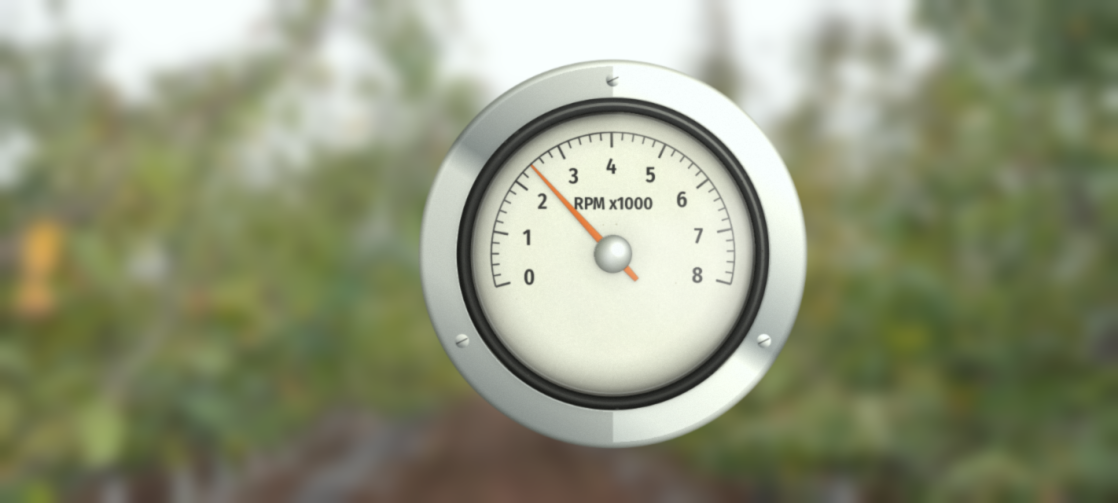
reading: 2400rpm
